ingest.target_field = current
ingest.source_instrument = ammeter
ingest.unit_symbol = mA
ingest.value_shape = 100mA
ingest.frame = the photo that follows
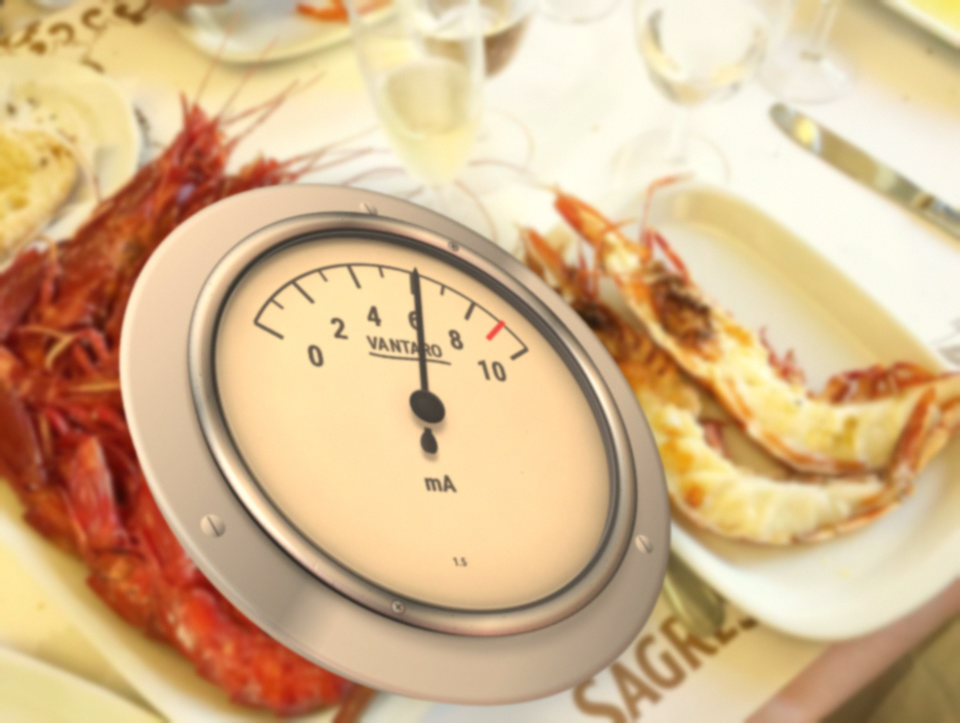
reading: 6mA
